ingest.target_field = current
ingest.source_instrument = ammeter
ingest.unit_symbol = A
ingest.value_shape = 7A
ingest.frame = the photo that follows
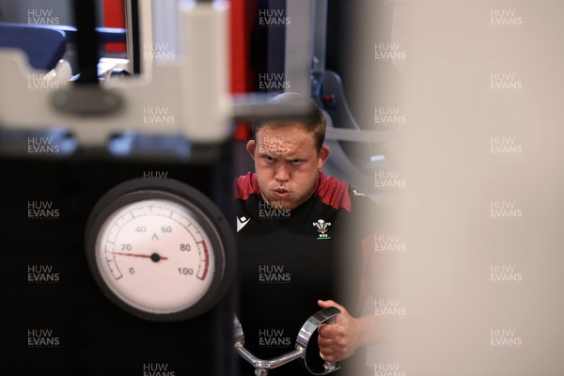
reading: 15A
